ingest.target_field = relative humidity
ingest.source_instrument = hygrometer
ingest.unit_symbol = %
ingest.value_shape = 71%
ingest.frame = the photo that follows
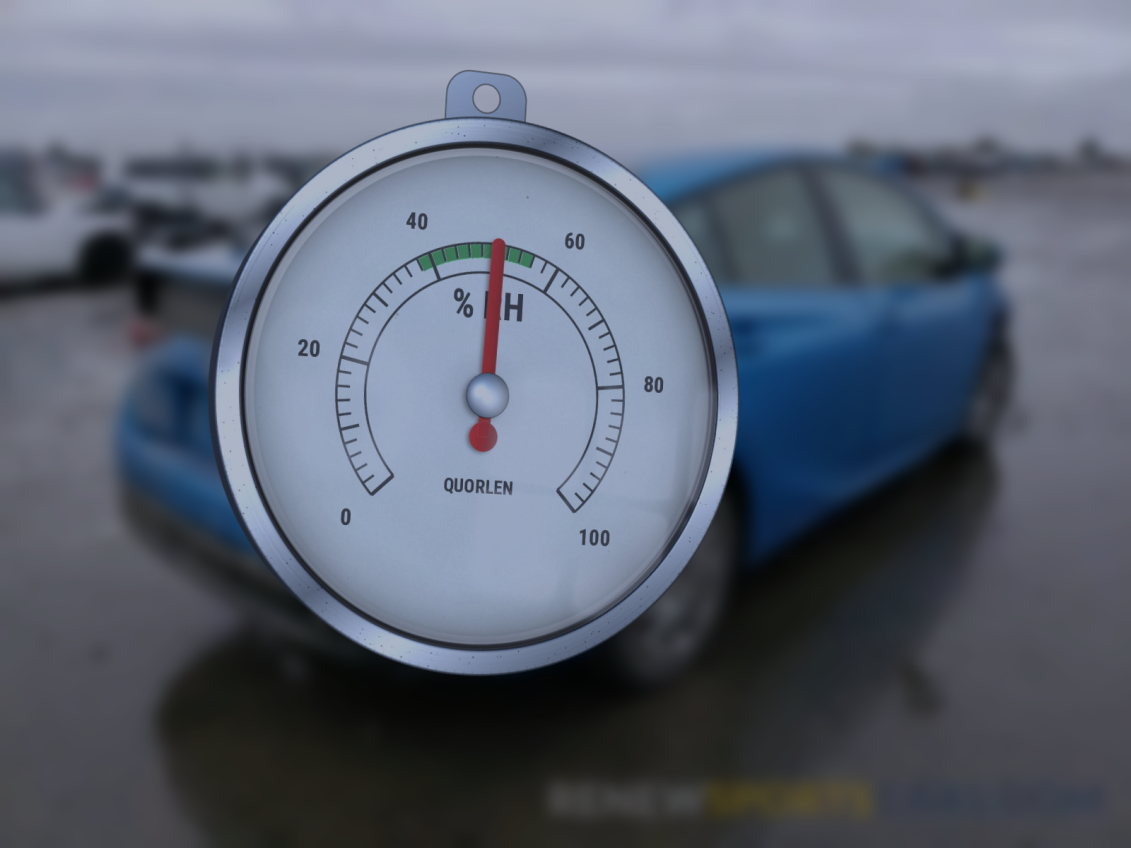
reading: 50%
